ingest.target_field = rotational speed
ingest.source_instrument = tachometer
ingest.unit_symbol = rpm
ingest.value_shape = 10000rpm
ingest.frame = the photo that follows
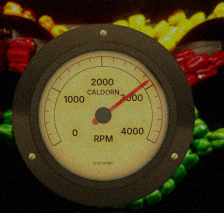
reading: 2900rpm
